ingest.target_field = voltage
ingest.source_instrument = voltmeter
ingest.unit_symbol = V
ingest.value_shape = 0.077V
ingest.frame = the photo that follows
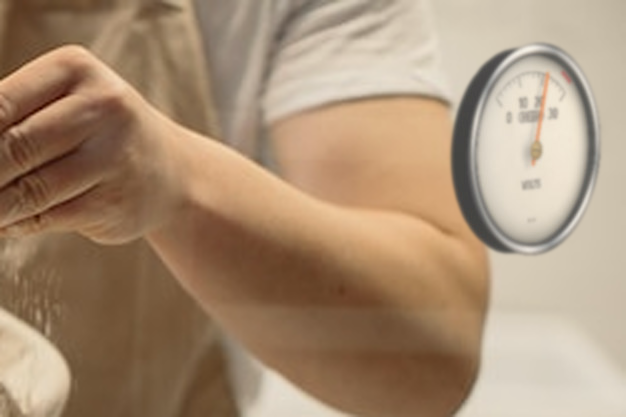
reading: 20V
